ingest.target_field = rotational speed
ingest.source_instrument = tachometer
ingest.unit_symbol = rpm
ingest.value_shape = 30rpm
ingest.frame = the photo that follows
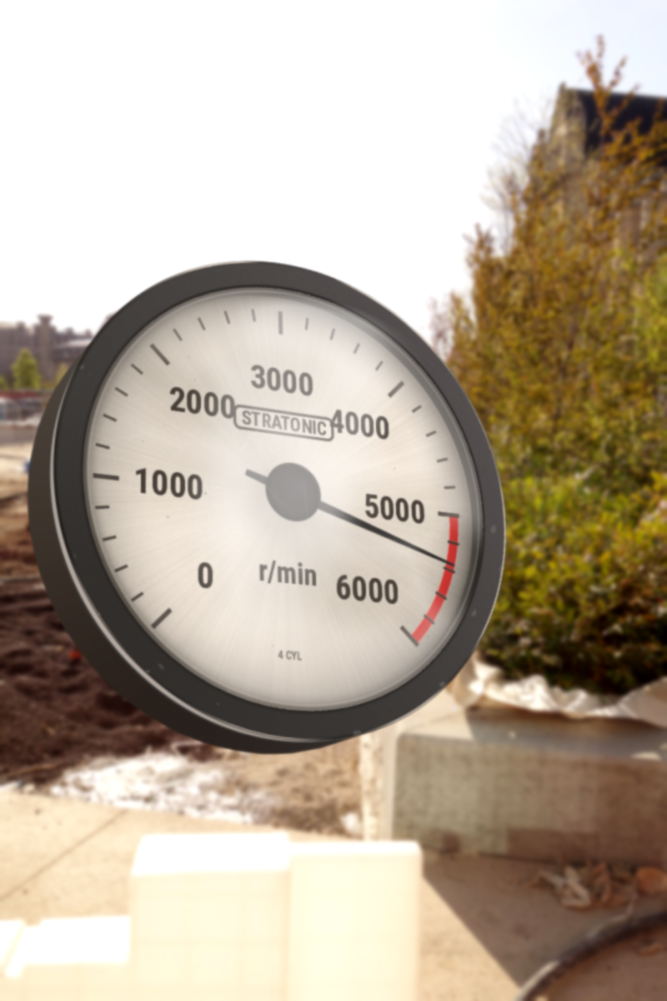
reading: 5400rpm
